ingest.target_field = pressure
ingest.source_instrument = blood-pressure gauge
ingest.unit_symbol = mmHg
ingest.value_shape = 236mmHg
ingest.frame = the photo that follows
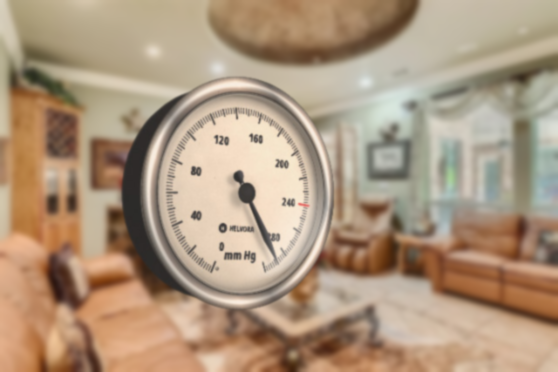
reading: 290mmHg
